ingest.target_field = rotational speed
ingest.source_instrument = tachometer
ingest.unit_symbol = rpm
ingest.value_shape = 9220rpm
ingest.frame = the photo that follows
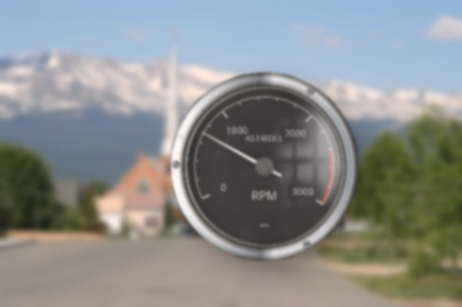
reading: 700rpm
